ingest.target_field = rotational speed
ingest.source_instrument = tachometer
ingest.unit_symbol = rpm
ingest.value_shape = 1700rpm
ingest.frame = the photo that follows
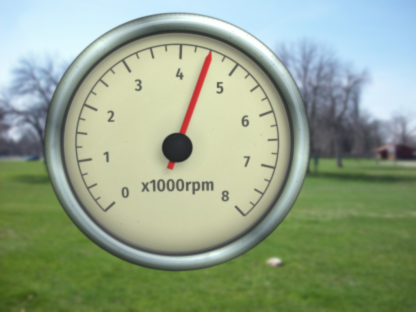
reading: 4500rpm
